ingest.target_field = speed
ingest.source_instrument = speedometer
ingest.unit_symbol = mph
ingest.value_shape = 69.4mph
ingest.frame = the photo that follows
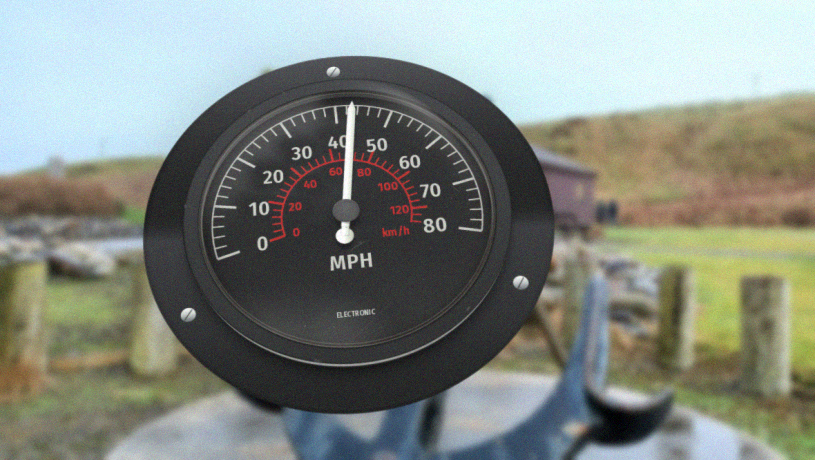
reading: 43mph
